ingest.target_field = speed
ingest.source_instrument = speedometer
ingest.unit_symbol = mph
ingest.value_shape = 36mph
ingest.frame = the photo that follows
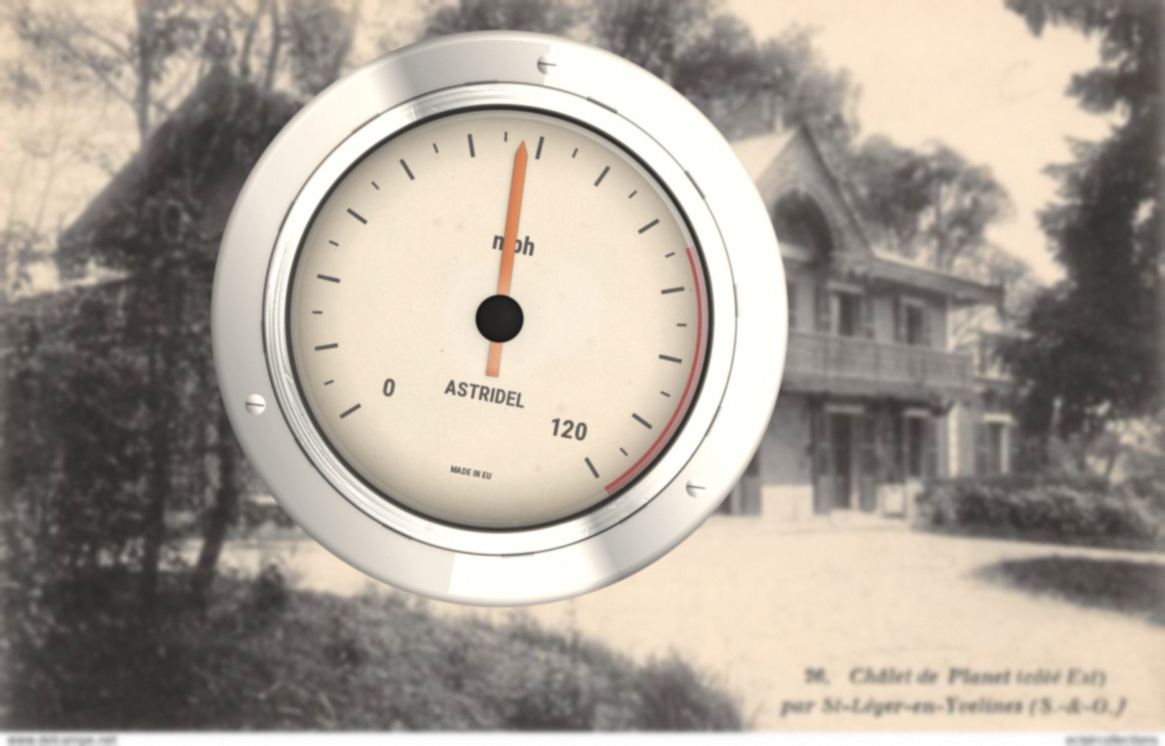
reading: 57.5mph
